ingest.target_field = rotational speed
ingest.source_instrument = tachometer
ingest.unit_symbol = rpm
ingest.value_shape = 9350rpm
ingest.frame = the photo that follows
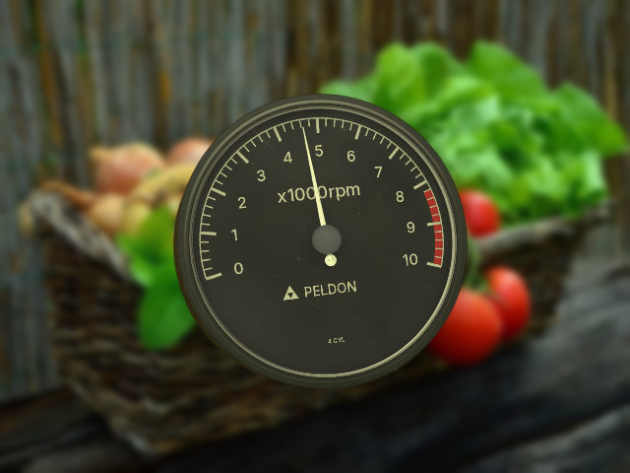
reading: 4600rpm
